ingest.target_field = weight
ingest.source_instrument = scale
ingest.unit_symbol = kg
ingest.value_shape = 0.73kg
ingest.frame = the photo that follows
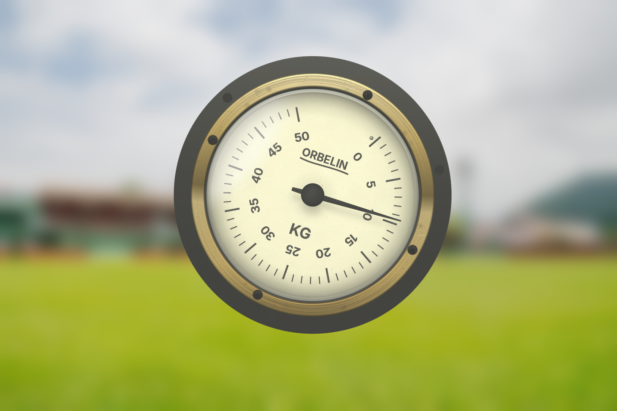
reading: 9.5kg
